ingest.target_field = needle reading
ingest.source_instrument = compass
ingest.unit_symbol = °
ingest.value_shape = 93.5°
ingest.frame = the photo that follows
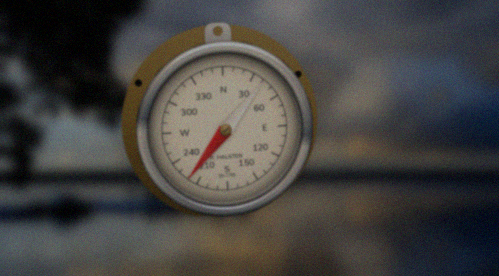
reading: 220°
